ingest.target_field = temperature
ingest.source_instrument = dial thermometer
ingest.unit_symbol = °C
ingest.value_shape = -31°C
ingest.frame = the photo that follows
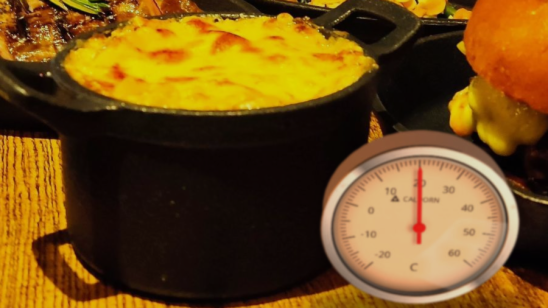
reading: 20°C
